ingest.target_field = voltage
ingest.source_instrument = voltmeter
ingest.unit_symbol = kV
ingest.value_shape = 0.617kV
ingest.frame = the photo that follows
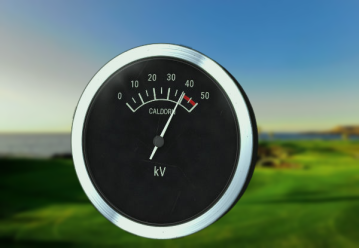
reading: 40kV
